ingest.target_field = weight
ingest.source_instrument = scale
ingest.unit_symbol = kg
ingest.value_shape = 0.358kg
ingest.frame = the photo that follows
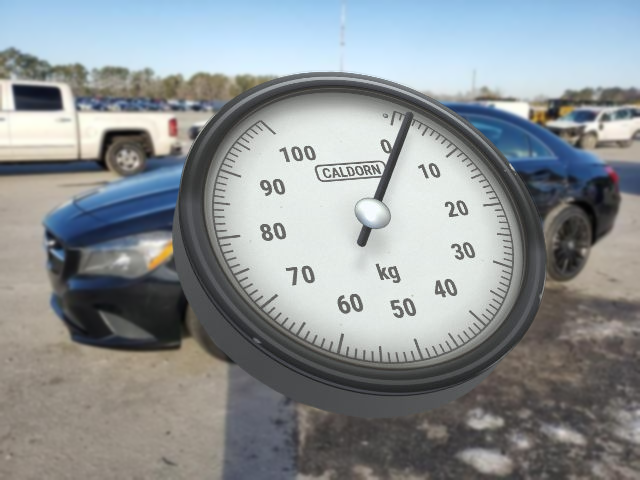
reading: 2kg
